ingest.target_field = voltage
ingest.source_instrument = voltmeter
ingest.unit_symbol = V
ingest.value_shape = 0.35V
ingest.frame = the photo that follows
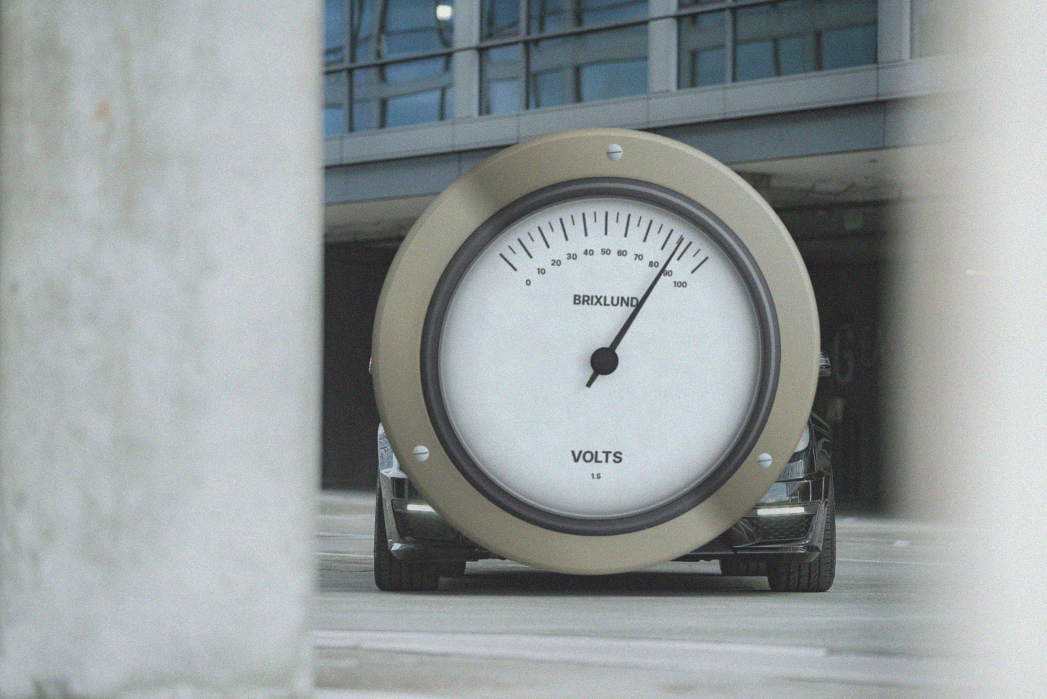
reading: 85V
